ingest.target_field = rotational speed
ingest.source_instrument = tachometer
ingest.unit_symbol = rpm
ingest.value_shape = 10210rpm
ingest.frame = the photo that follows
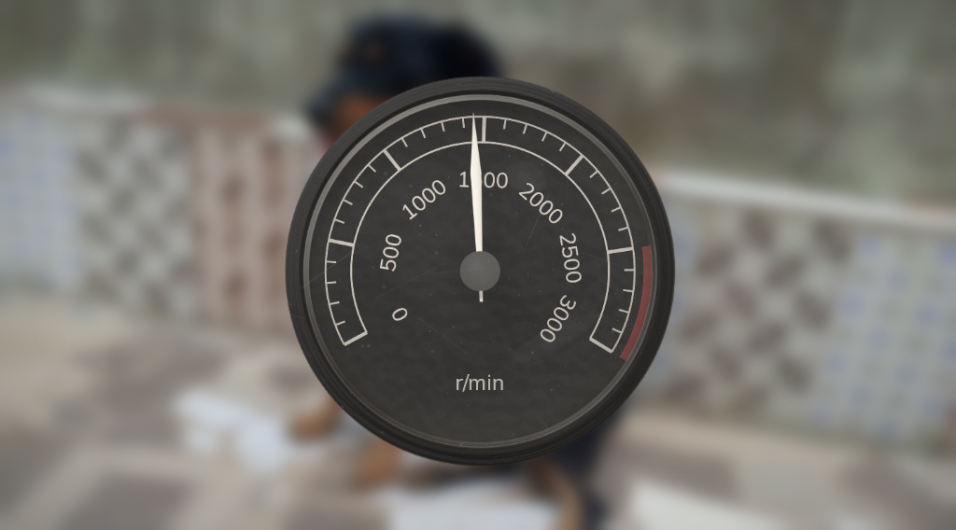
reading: 1450rpm
